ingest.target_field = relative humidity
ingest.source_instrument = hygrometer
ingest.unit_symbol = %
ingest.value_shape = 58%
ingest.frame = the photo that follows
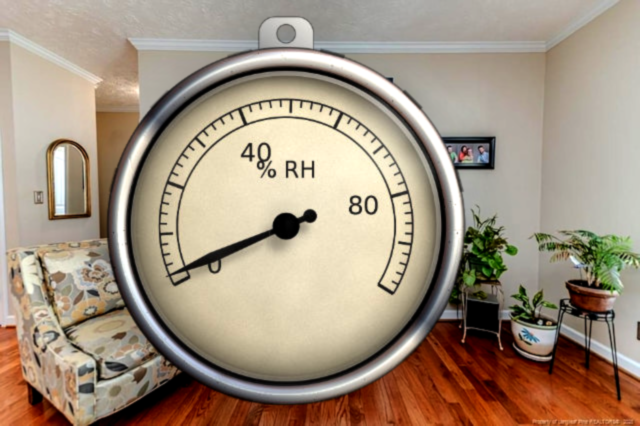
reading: 2%
